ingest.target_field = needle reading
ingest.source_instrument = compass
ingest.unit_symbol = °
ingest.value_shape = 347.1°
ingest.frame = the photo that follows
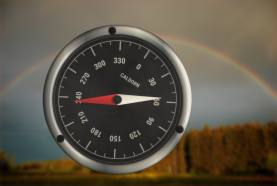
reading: 235°
